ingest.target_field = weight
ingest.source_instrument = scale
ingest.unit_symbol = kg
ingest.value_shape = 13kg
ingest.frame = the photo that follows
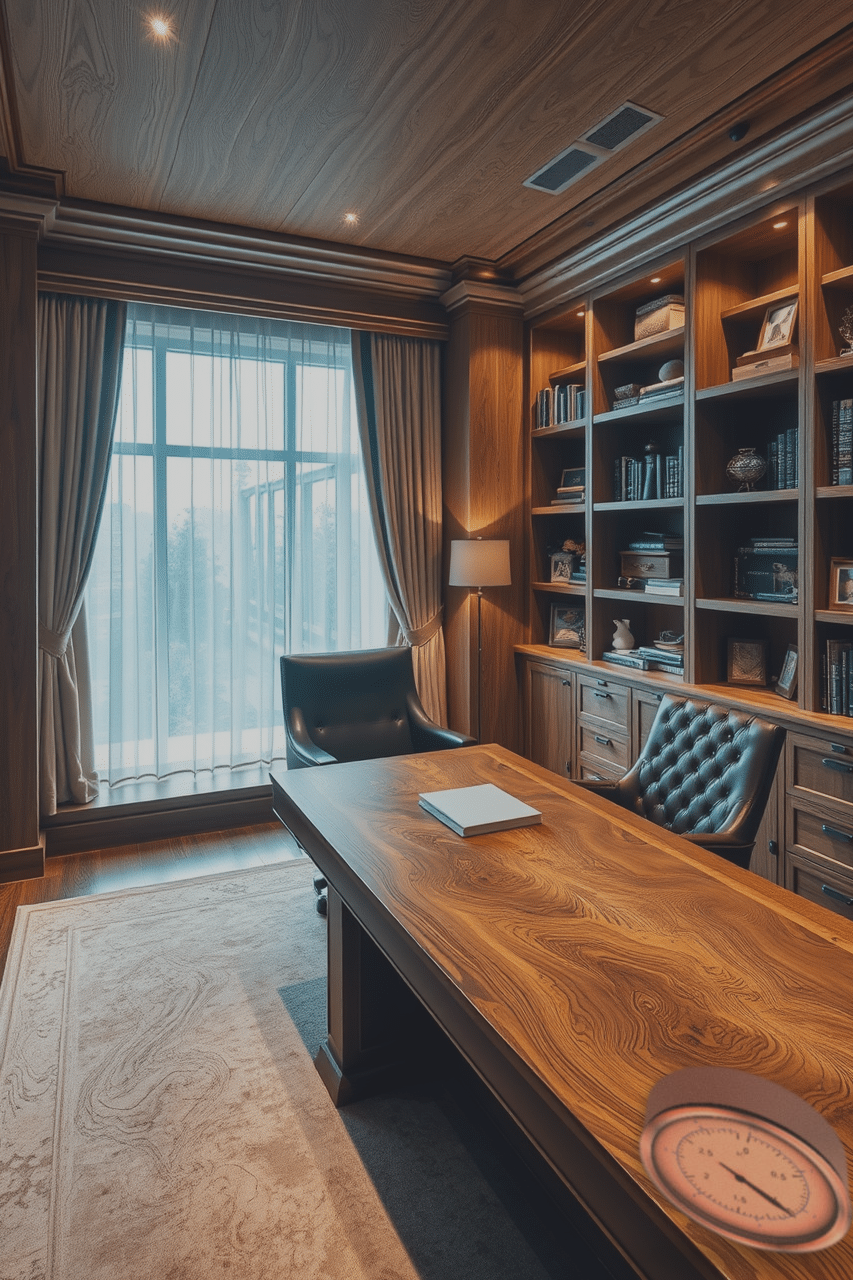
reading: 1kg
